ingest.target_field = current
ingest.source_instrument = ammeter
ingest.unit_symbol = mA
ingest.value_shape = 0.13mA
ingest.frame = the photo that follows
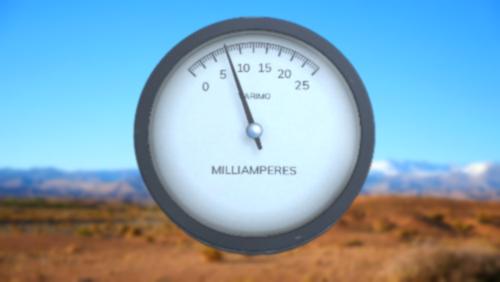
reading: 7.5mA
